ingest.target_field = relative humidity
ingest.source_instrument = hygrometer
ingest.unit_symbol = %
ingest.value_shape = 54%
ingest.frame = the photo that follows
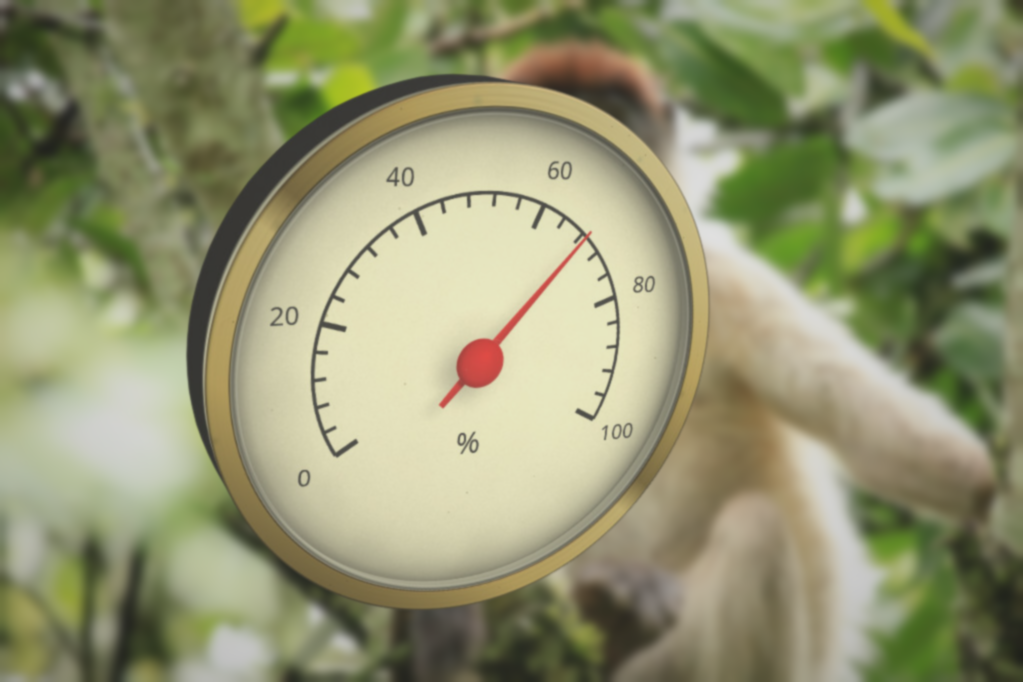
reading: 68%
